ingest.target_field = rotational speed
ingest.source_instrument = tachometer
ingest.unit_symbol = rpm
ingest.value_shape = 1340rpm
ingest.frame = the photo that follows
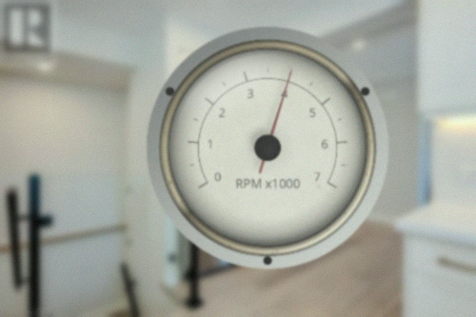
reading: 4000rpm
